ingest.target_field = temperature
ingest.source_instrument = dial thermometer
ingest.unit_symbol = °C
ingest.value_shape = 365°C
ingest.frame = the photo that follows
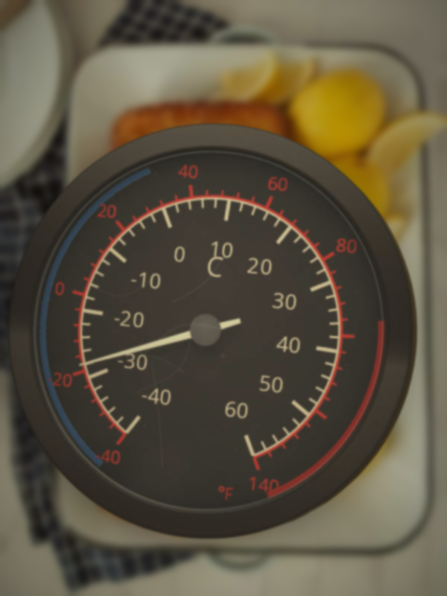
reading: -28°C
